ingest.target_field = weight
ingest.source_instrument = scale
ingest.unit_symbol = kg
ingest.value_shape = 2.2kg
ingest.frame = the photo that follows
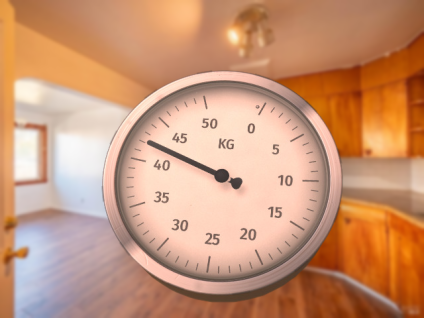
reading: 42kg
